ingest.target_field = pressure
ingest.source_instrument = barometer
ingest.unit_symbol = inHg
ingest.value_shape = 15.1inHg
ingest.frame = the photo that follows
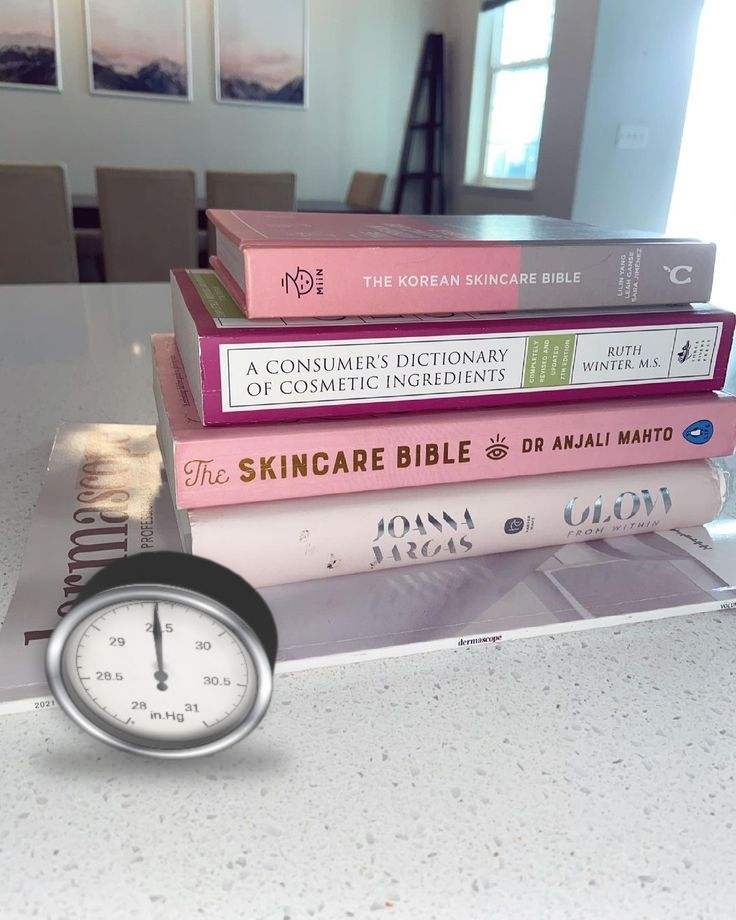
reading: 29.5inHg
